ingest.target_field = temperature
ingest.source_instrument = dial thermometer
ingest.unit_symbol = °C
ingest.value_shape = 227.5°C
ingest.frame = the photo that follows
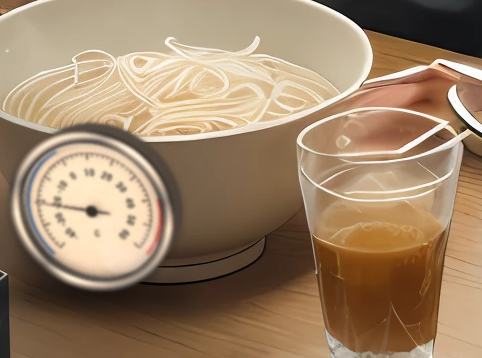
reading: -20°C
